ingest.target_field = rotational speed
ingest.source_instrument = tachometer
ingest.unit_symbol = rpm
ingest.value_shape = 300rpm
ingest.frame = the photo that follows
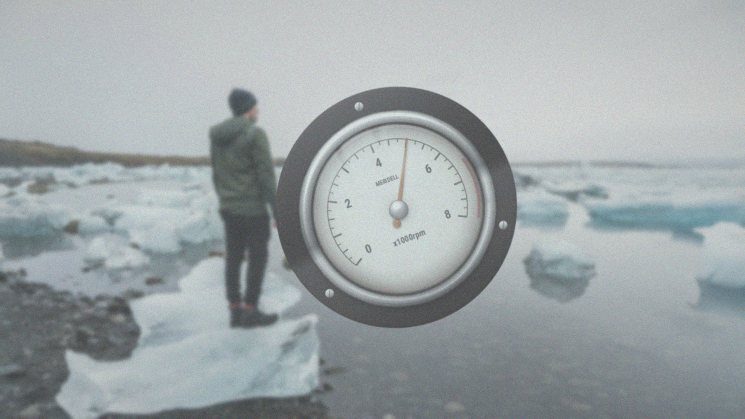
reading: 5000rpm
